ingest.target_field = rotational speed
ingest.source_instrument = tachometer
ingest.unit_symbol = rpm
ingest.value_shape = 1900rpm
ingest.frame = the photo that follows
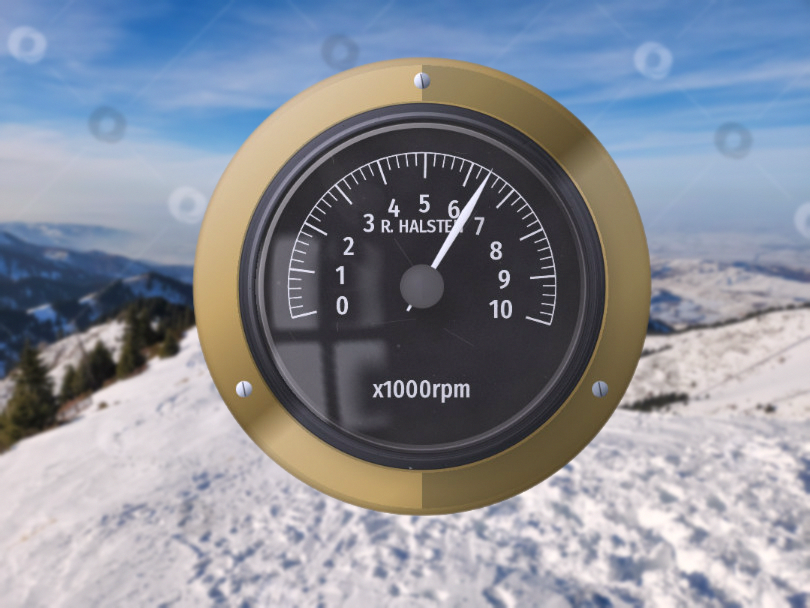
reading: 6400rpm
